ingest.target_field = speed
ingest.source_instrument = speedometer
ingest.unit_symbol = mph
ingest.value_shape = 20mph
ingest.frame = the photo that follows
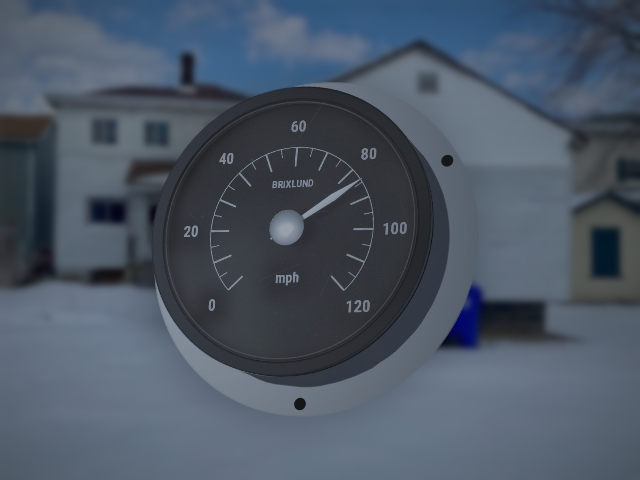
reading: 85mph
